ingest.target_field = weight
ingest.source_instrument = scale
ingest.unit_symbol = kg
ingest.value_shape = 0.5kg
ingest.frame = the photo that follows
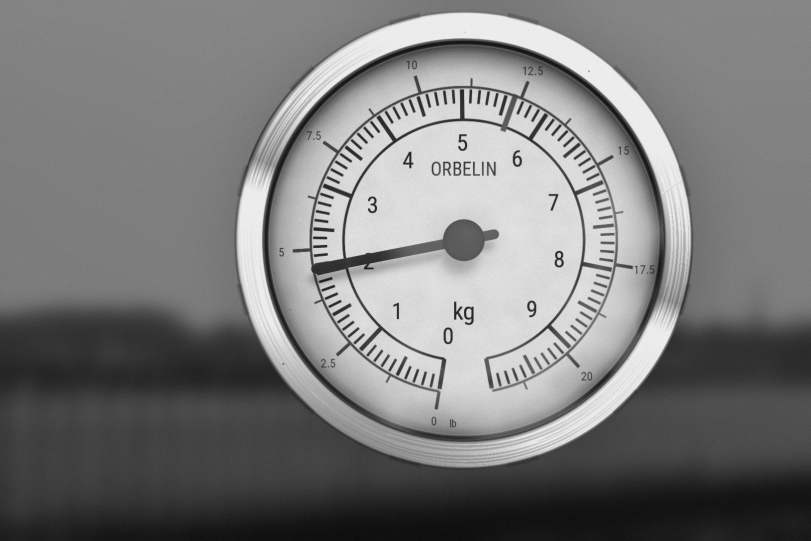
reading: 2.05kg
